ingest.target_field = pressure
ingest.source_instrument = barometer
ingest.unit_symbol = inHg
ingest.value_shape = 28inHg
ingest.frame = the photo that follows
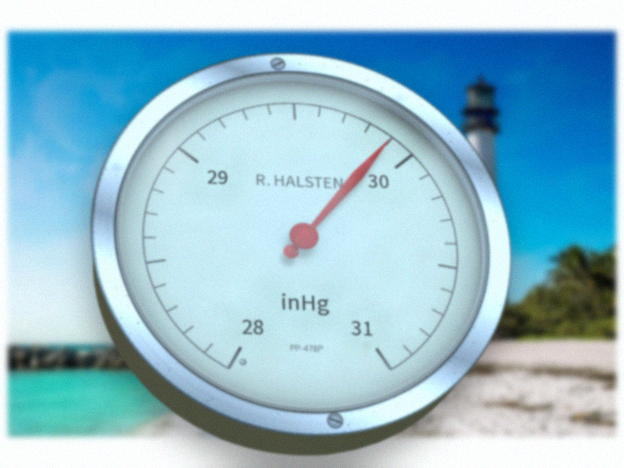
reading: 29.9inHg
